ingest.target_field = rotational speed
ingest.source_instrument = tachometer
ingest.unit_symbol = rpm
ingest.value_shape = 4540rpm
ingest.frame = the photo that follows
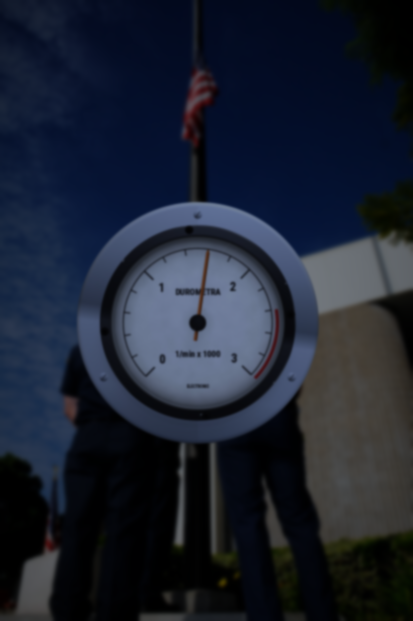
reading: 1600rpm
